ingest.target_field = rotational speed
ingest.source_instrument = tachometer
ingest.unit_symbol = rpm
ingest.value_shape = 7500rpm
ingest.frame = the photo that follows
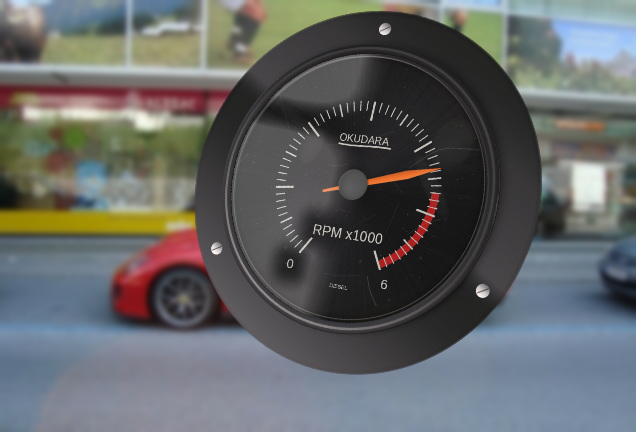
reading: 4400rpm
